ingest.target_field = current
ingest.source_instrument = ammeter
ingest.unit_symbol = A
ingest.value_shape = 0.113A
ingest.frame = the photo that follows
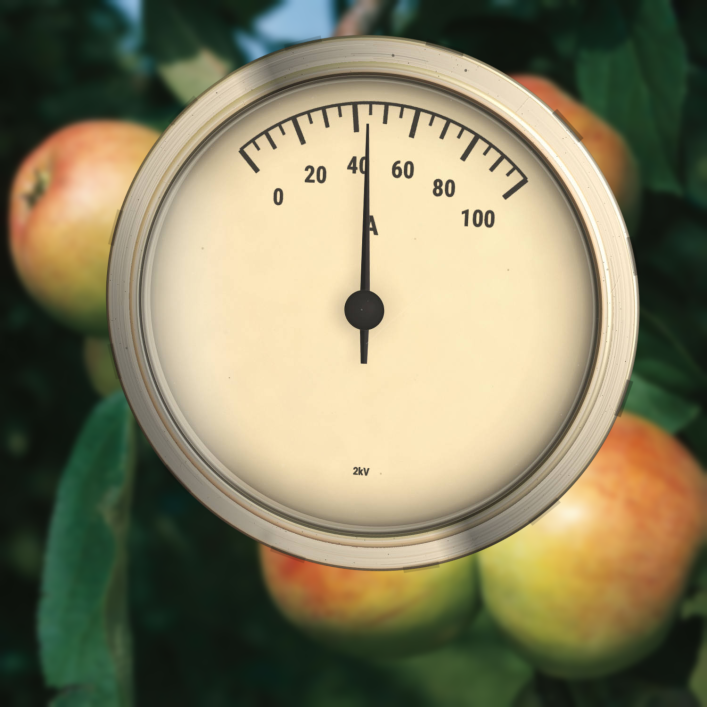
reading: 45A
